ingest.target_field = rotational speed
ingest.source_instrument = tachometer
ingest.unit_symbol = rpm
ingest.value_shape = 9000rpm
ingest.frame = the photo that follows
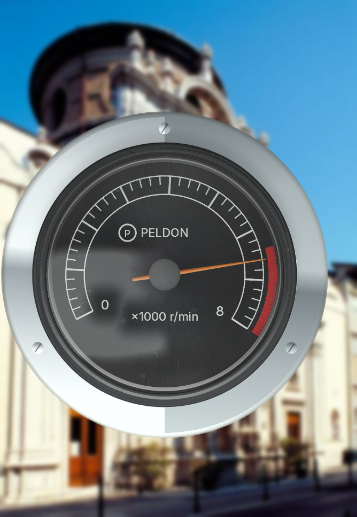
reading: 6600rpm
